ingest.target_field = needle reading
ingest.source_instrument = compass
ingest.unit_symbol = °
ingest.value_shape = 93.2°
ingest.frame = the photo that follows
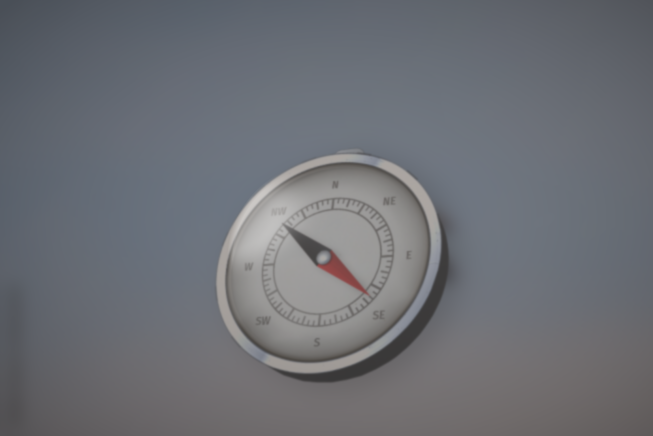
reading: 130°
